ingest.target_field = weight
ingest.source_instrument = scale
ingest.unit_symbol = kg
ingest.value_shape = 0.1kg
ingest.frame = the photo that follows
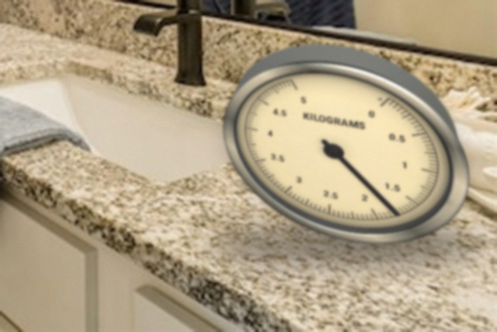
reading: 1.75kg
